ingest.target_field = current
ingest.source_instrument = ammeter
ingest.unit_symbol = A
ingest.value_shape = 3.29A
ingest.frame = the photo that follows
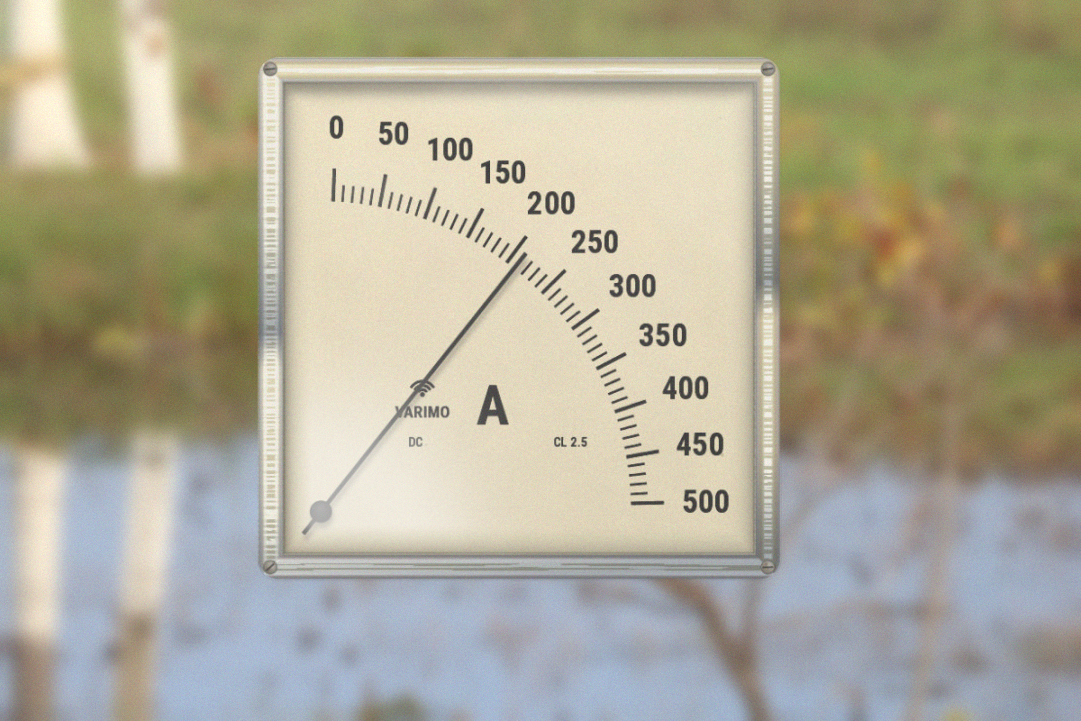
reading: 210A
